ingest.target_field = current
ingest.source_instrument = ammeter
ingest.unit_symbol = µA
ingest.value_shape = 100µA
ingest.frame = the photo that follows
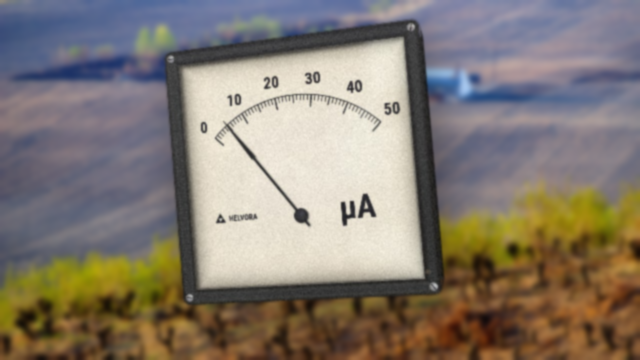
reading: 5µA
